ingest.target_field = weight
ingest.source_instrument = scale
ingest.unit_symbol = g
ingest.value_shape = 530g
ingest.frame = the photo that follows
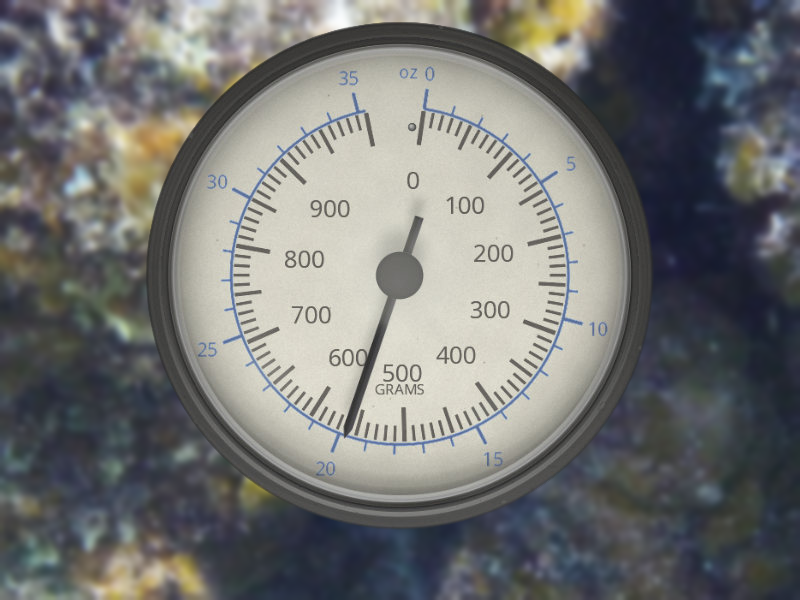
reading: 560g
